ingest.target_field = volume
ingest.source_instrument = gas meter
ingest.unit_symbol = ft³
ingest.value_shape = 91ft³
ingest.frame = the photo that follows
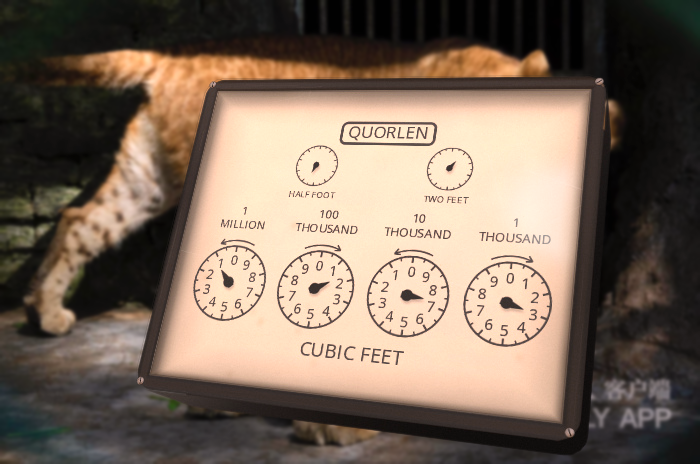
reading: 117300ft³
